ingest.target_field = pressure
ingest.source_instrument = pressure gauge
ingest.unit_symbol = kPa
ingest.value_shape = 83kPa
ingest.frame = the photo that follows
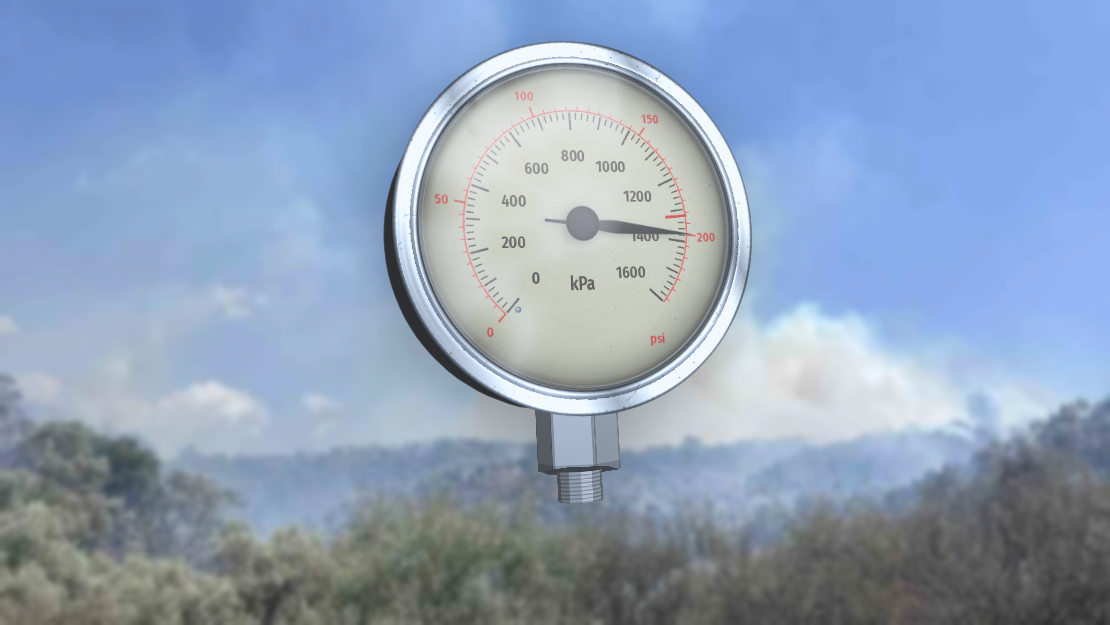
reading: 1380kPa
